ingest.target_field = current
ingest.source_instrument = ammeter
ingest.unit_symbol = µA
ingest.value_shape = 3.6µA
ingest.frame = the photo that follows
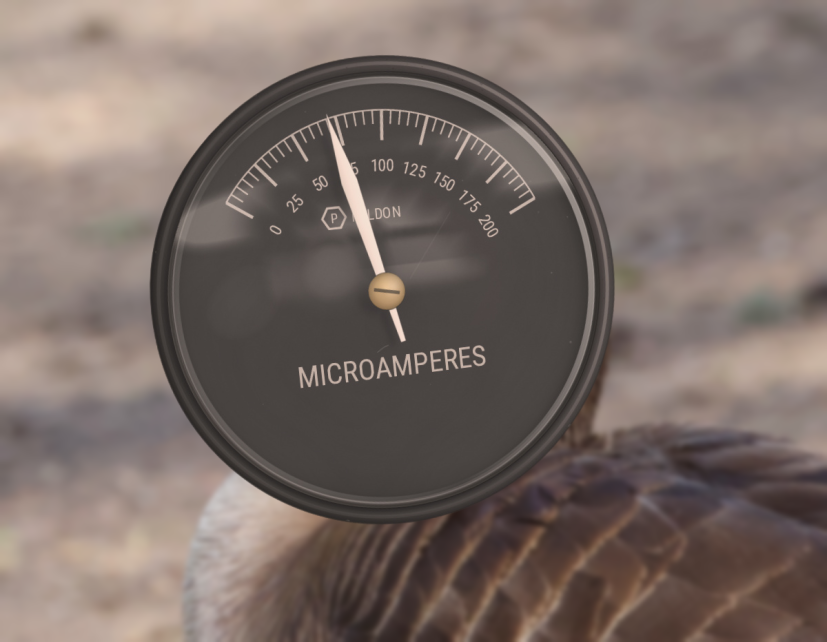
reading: 70µA
